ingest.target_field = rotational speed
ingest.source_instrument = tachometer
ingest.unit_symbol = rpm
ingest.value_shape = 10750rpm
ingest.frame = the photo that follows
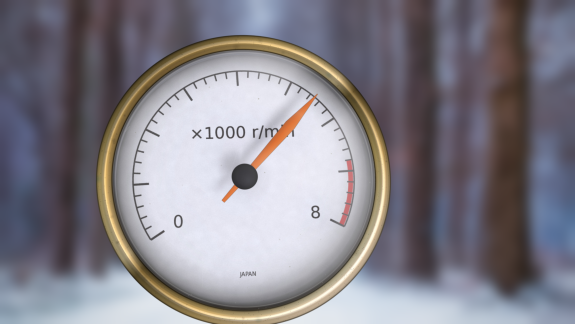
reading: 5500rpm
